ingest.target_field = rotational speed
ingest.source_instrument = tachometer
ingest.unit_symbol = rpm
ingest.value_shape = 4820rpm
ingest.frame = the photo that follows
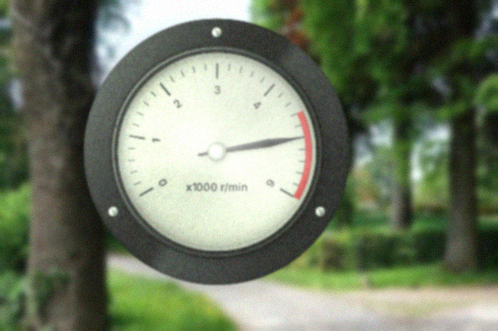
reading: 5000rpm
